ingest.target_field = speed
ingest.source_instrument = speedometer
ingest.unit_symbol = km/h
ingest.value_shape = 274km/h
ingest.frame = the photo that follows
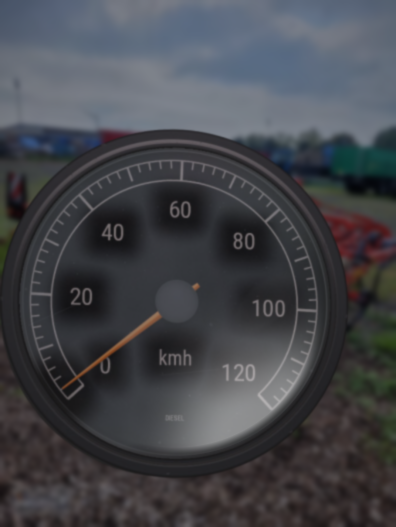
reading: 2km/h
